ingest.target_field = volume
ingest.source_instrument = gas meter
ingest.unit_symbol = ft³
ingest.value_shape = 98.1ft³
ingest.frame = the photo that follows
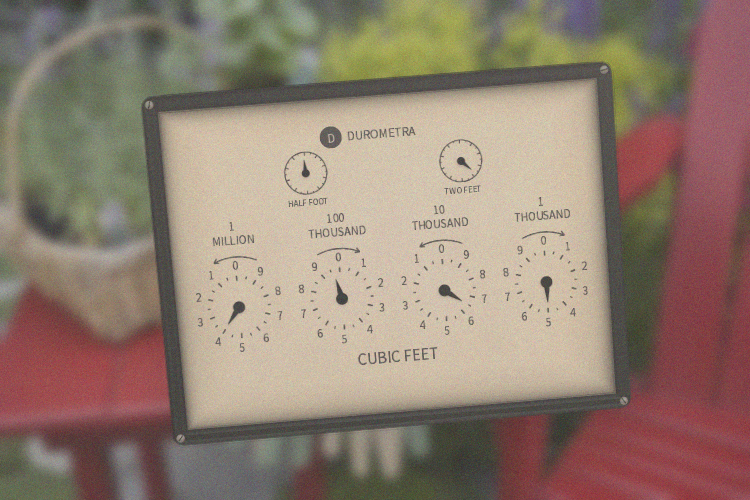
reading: 396500ft³
